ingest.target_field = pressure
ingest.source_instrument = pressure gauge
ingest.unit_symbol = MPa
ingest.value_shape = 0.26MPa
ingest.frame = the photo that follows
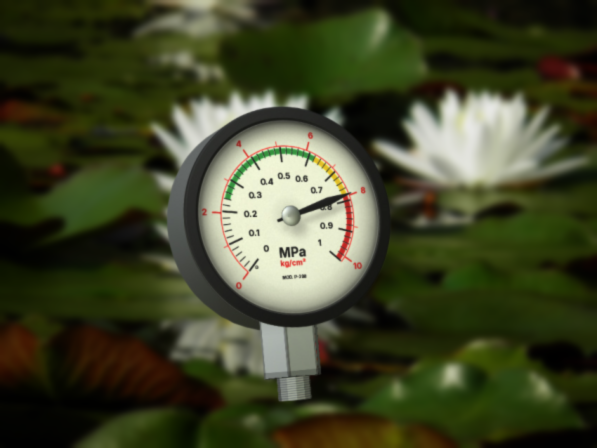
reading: 0.78MPa
